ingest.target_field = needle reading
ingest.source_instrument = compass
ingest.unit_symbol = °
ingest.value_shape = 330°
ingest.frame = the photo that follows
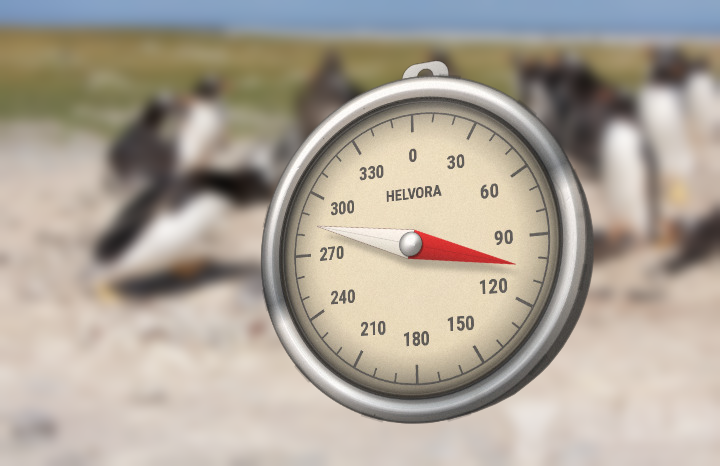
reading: 105°
